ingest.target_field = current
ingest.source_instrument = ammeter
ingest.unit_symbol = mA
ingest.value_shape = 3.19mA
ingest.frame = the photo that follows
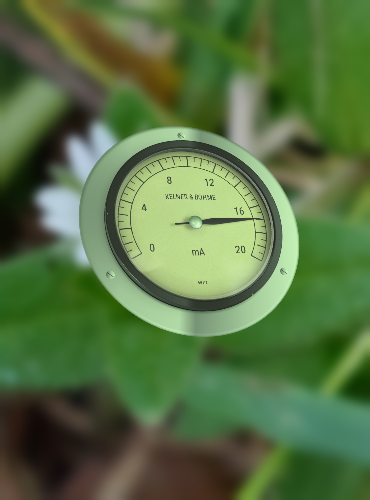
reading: 17mA
